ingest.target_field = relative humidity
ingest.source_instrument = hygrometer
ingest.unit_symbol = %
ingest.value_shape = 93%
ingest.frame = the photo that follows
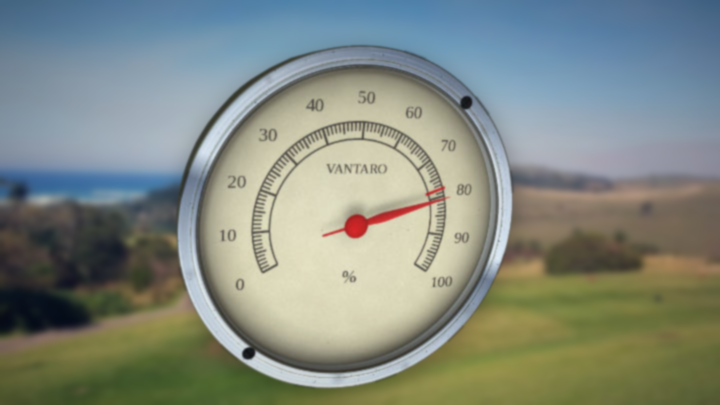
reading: 80%
